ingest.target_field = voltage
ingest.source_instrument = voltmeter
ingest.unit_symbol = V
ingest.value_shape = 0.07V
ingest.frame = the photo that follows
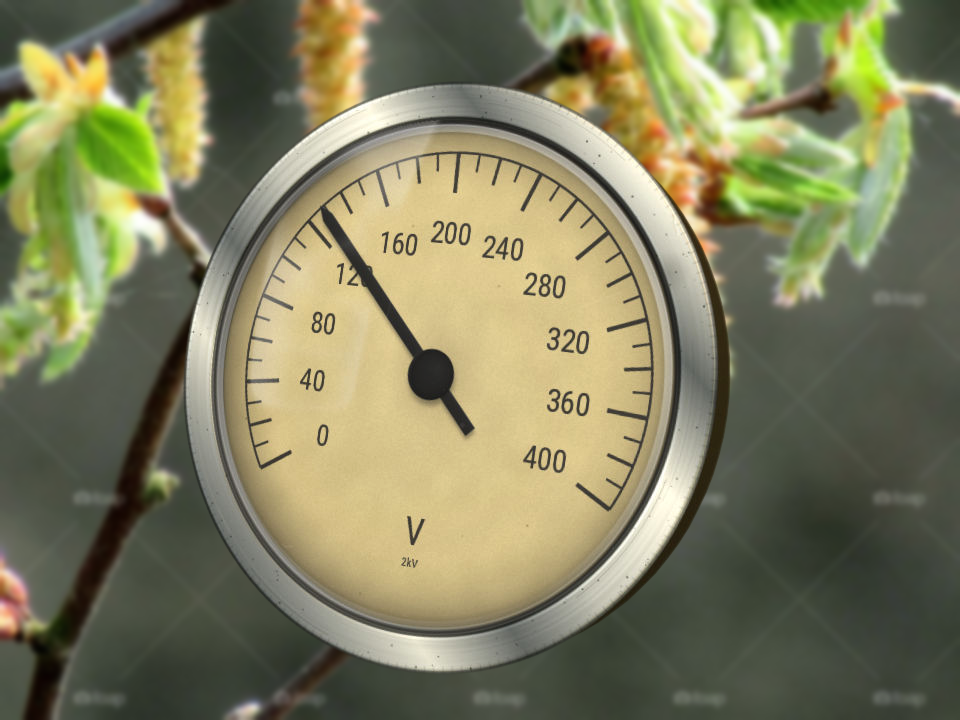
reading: 130V
